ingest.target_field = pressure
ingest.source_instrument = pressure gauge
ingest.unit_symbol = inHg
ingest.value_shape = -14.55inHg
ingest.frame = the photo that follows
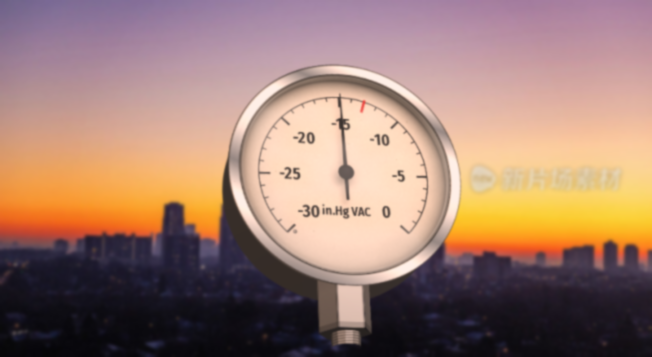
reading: -15inHg
